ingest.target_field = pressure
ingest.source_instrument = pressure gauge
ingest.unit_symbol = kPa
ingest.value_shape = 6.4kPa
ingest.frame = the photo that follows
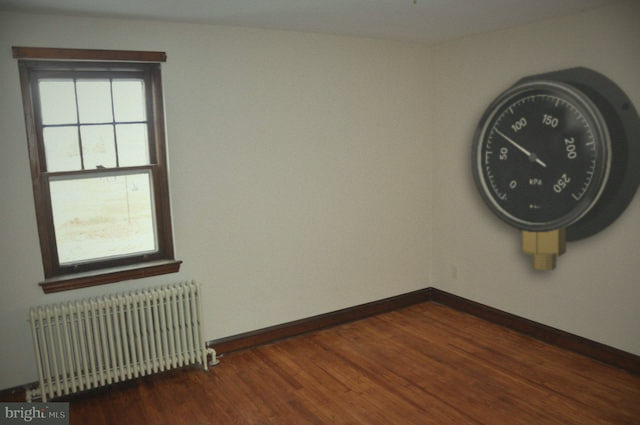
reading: 75kPa
